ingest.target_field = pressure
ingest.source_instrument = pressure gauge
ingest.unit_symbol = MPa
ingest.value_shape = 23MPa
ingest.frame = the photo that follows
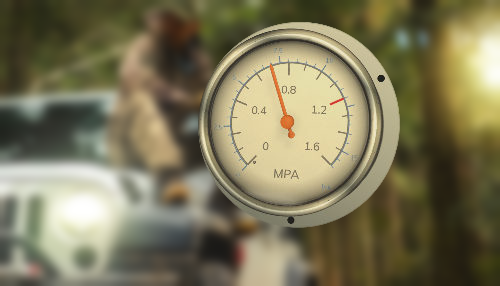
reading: 0.7MPa
